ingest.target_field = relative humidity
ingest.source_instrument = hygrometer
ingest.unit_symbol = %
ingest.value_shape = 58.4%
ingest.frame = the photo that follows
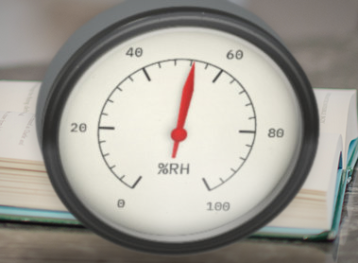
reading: 52%
